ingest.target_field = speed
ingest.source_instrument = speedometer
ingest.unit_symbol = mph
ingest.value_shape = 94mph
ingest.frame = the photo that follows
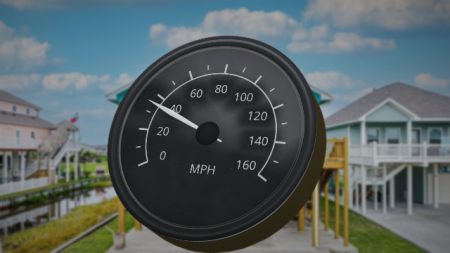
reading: 35mph
